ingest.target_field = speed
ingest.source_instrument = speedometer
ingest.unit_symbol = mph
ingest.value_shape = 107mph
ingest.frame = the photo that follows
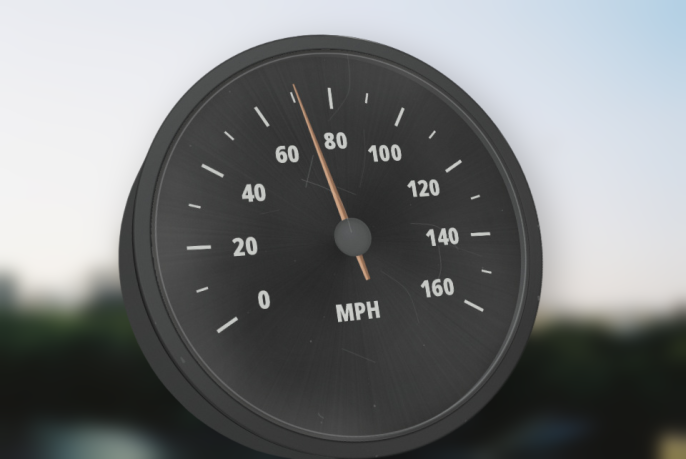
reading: 70mph
